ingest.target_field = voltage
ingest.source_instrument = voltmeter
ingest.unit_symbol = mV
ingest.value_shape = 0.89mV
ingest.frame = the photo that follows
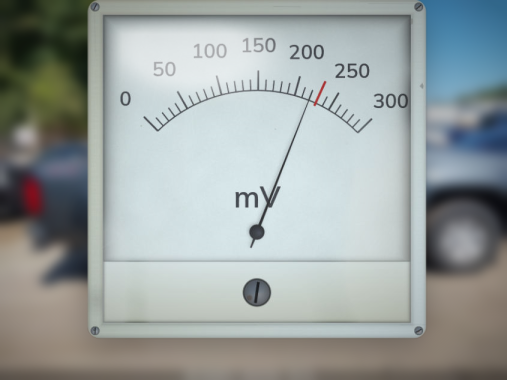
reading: 220mV
